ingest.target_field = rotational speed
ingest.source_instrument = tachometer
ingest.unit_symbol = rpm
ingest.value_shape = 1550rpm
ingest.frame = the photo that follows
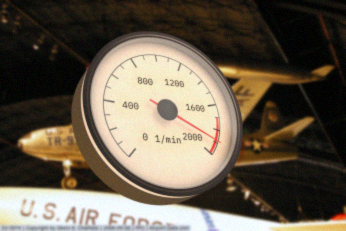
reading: 1900rpm
